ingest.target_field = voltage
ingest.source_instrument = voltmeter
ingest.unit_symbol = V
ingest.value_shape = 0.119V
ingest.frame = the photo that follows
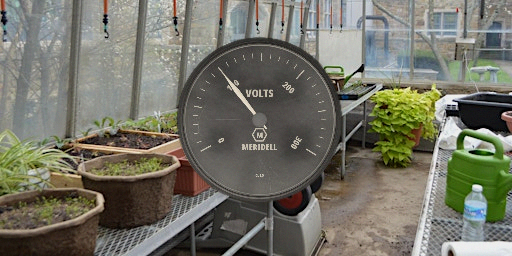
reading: 100V
